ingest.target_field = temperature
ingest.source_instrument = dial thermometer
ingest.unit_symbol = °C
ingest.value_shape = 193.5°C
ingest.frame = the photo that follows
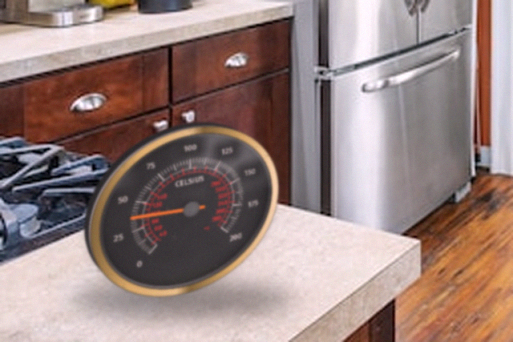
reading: 37.5°C
